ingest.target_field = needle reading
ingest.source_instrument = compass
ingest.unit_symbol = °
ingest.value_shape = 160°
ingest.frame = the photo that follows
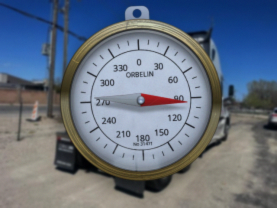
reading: 95°
